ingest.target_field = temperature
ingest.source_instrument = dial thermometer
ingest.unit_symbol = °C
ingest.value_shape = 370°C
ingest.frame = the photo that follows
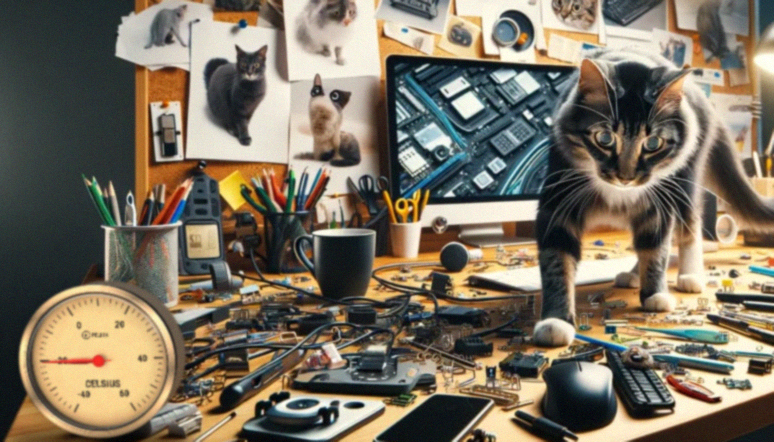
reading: -20°C
